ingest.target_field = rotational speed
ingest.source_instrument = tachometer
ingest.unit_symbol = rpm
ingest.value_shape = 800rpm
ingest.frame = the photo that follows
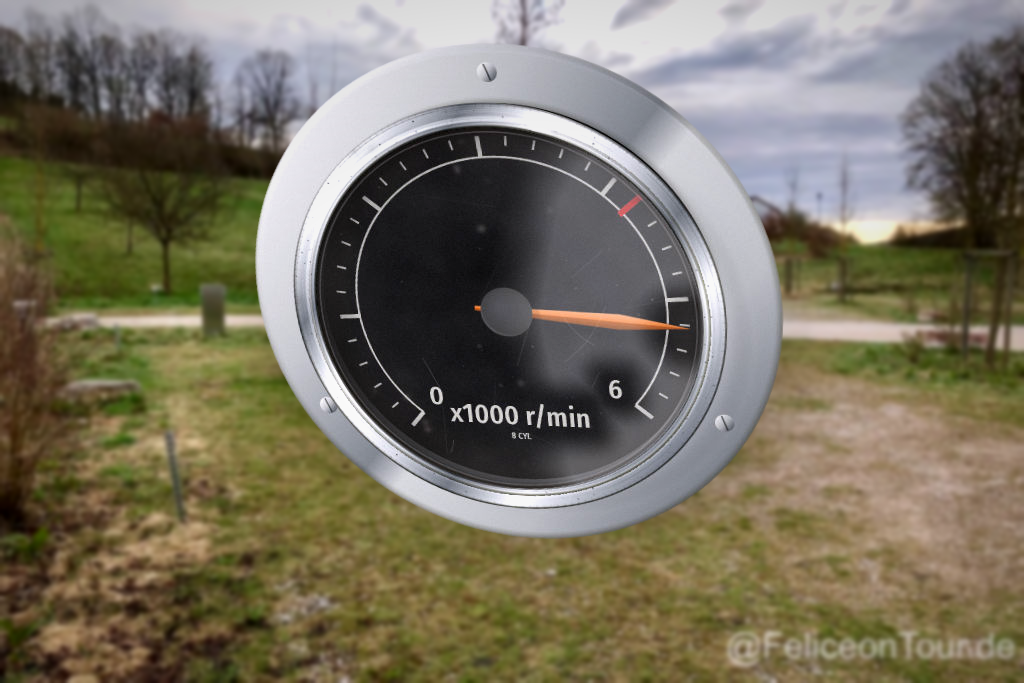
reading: 5200rpm
